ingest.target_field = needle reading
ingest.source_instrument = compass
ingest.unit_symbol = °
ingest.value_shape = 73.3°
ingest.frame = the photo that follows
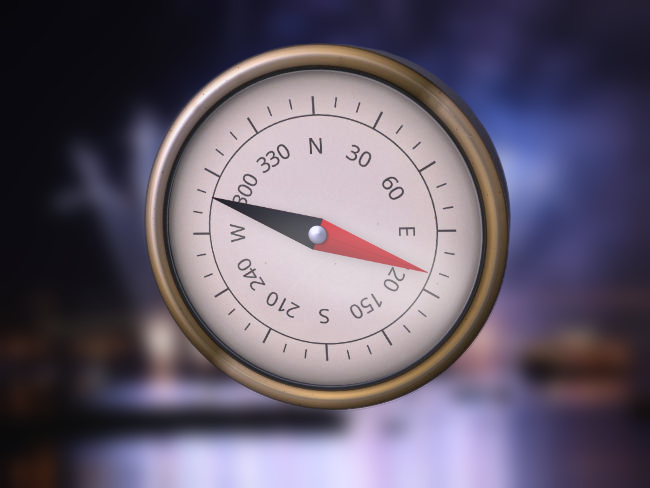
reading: 110°
